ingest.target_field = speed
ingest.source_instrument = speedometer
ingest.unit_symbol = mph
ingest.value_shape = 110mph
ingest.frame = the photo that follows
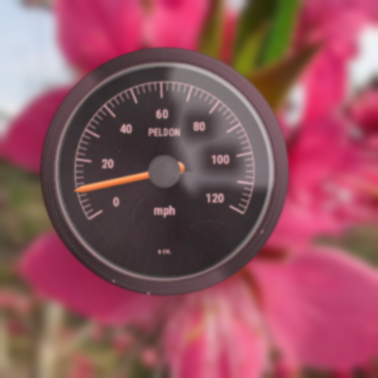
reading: 10mph
